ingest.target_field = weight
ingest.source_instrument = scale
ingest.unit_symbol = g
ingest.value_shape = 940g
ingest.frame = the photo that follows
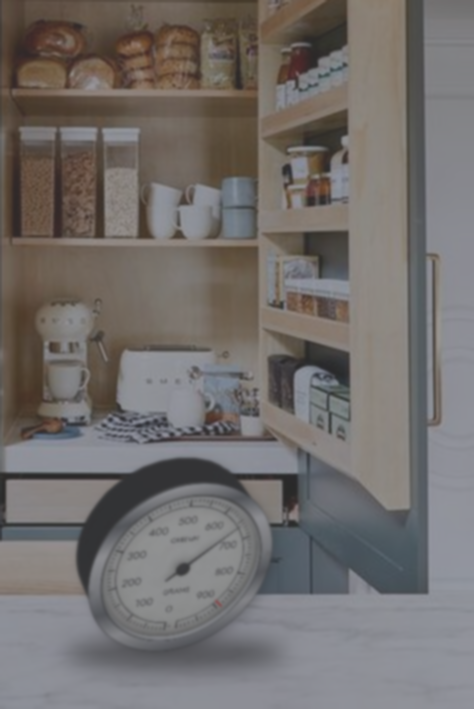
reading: 650g
